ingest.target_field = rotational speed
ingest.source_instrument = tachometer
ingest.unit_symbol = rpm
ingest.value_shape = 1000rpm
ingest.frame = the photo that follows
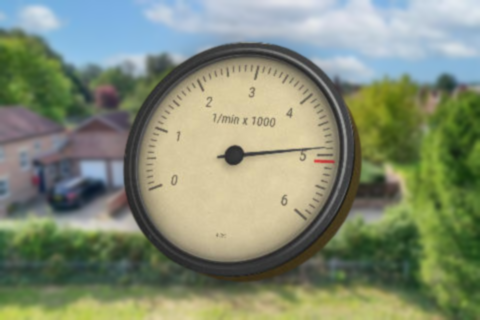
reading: 4900rpm
